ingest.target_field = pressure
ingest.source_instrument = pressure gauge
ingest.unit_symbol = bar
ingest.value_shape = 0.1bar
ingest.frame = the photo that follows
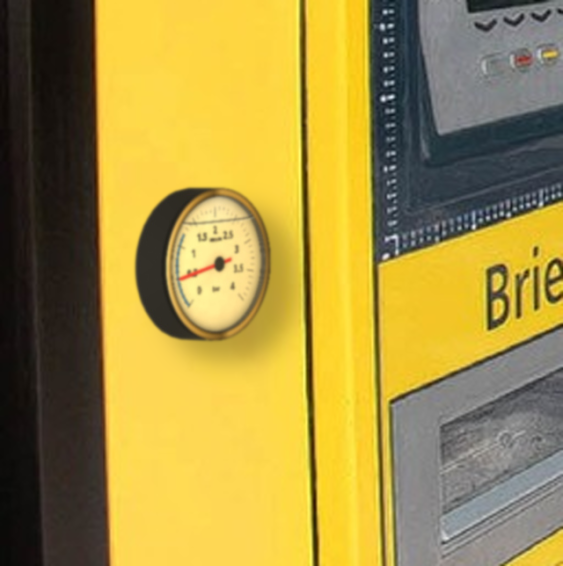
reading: 0.5bar
